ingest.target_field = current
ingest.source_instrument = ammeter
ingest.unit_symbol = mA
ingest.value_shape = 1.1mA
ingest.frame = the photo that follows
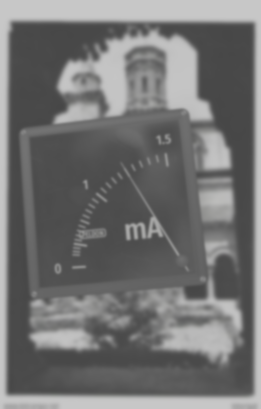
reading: 1.25mA
